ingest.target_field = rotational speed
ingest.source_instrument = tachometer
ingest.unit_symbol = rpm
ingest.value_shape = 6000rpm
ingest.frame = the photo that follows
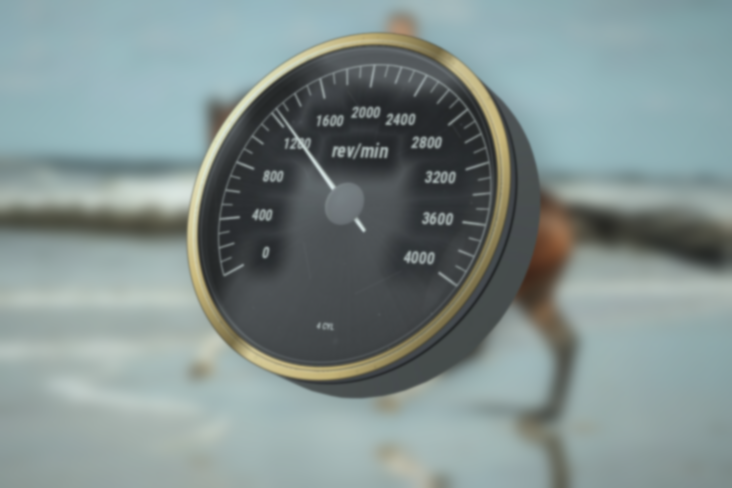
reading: 1250rpm
